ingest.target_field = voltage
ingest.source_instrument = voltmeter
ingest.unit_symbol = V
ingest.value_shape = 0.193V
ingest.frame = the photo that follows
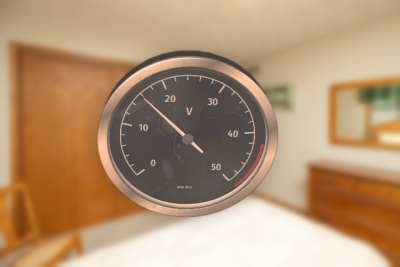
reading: 16V
